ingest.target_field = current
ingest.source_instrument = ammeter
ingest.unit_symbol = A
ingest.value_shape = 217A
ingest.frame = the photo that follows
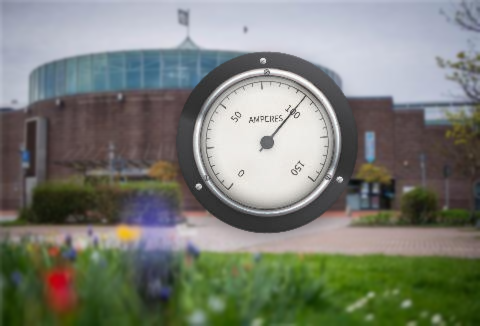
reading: 100A
